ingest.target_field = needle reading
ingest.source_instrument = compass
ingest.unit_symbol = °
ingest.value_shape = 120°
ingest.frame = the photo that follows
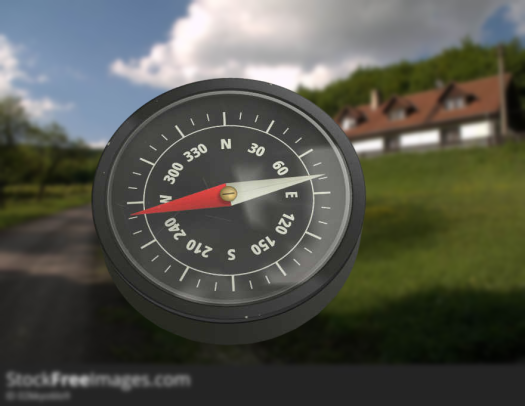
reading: 260°
